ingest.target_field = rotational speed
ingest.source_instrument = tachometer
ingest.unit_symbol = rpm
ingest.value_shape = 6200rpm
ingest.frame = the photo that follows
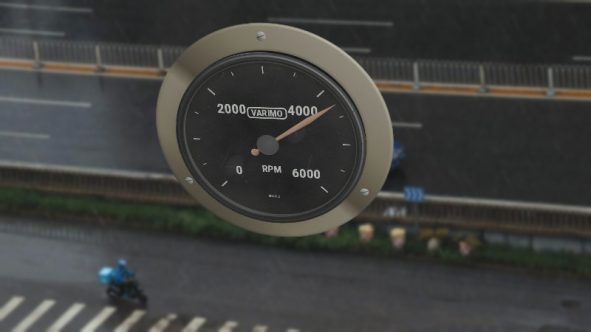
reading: 4250rpm
